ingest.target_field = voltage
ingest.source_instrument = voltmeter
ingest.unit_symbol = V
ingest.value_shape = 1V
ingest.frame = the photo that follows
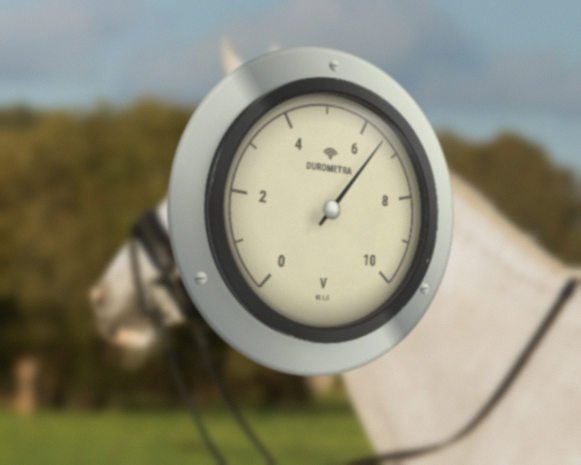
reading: 6.5V
